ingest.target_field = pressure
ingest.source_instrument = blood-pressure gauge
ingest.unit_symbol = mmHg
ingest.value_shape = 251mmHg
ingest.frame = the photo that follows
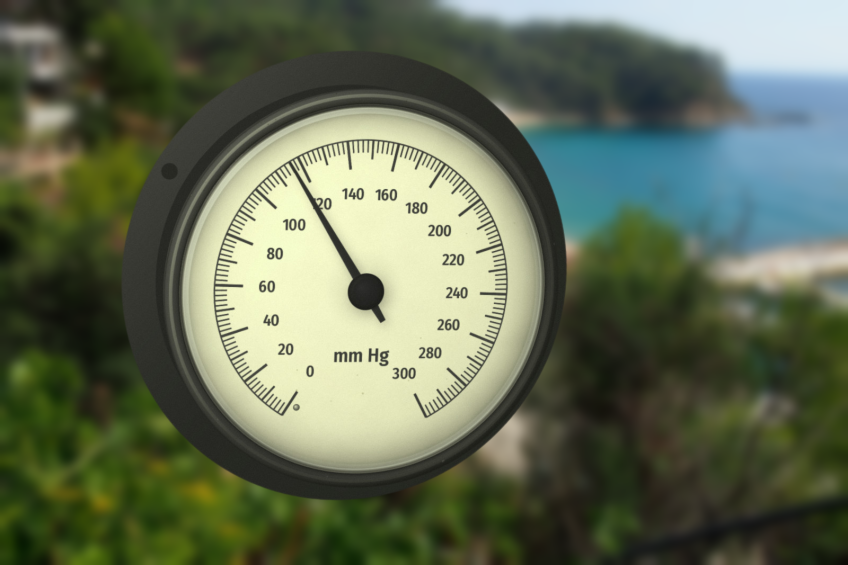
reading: 116mmHg
